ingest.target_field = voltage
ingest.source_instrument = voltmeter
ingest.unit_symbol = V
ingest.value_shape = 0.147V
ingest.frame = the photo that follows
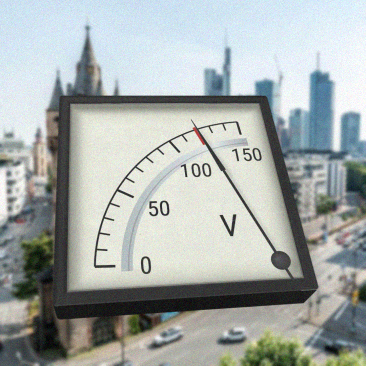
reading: 120V
